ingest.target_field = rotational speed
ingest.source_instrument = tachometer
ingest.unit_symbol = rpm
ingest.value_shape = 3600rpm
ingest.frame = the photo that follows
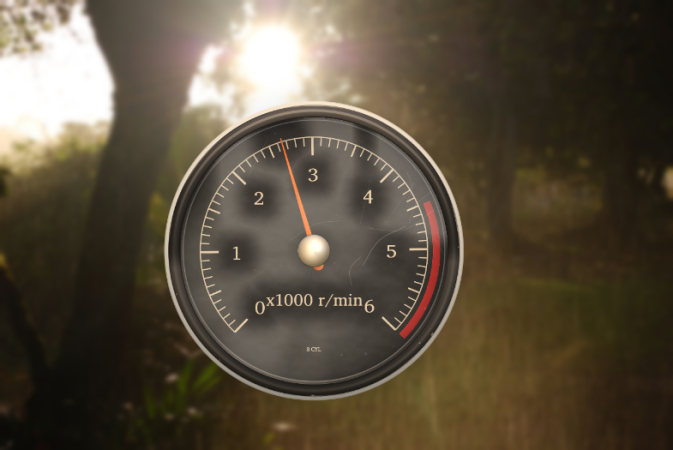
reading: 2650rpm
